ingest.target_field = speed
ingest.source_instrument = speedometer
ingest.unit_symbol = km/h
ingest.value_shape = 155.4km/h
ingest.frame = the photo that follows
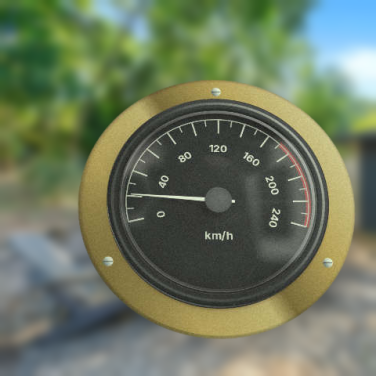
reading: 20km/h
